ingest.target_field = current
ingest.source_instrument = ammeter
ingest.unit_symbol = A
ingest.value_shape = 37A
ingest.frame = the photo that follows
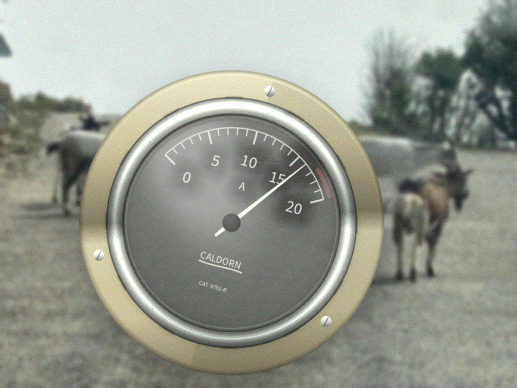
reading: 16A
